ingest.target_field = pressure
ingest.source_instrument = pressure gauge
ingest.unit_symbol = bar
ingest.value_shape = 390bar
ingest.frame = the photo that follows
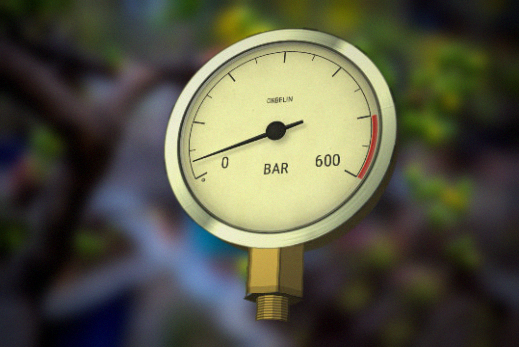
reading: 25bar
